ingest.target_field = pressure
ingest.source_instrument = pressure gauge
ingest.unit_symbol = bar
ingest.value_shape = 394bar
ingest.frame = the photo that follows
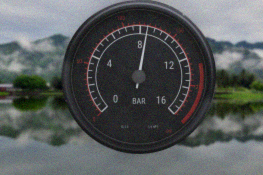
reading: 8.5bar
